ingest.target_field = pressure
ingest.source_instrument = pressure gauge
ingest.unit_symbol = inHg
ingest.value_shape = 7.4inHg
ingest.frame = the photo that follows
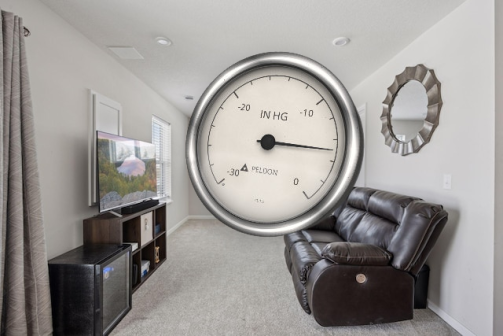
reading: -5inHg
